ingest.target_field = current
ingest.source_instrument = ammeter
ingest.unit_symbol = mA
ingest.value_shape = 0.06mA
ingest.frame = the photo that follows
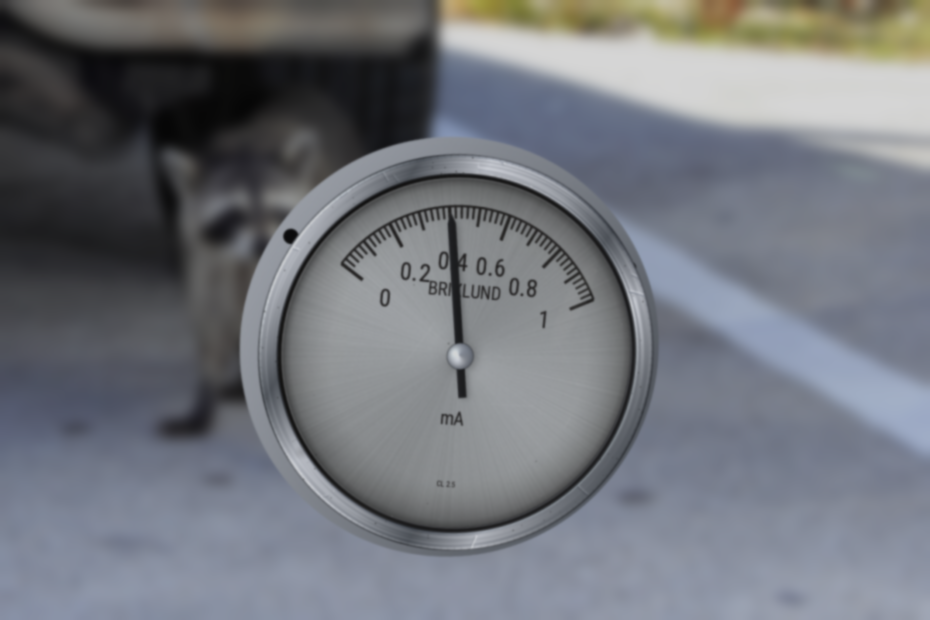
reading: 0.4mA
